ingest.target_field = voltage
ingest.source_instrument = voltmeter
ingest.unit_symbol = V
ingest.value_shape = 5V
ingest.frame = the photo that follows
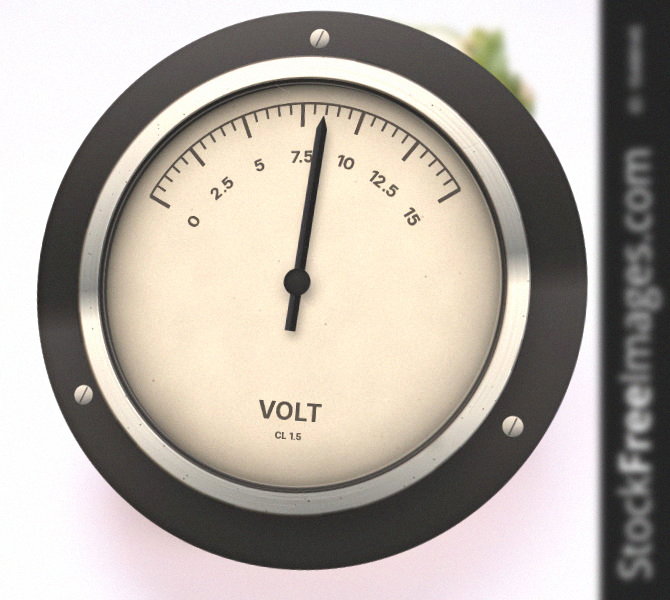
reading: 8.5V
